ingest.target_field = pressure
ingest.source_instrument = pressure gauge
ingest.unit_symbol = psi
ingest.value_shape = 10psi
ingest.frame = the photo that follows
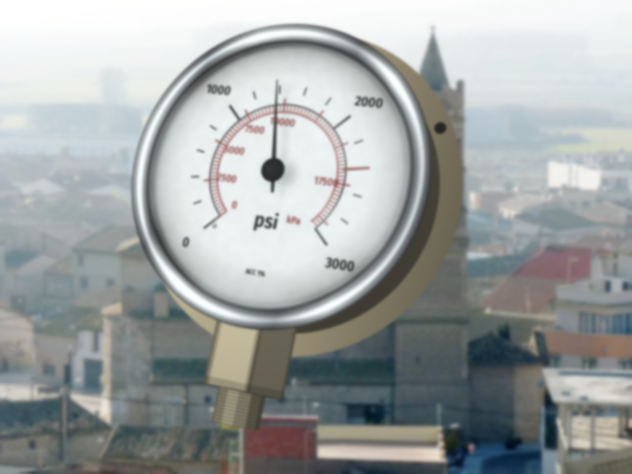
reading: 1400psi
